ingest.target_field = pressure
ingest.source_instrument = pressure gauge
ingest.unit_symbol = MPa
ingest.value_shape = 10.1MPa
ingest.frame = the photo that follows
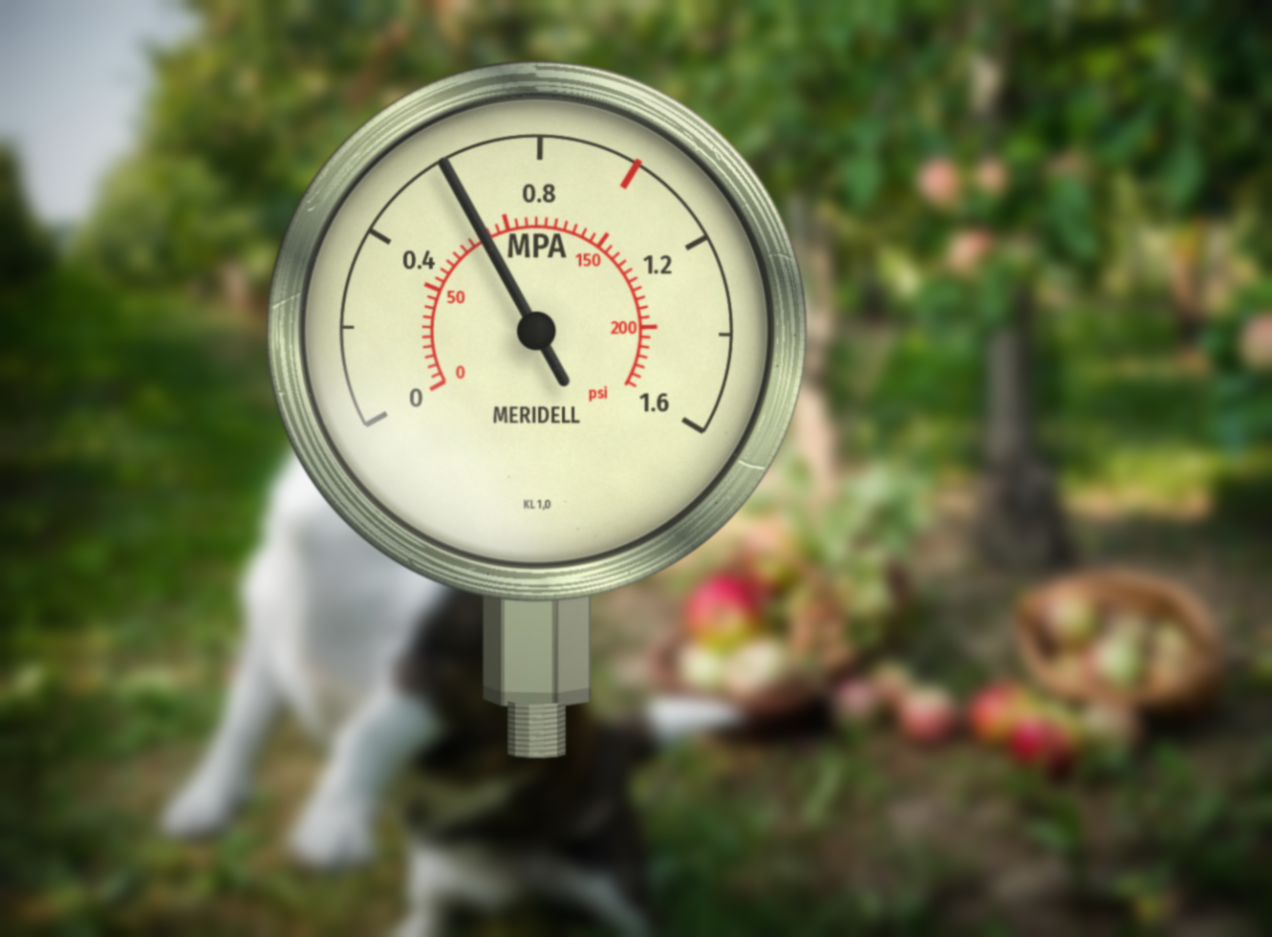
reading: 0.6MPa
